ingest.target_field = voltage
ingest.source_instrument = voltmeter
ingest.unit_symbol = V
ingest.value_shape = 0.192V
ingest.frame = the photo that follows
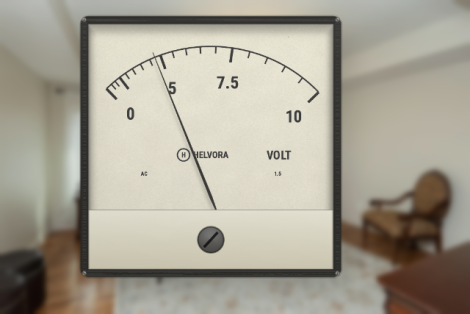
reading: 4.75V
